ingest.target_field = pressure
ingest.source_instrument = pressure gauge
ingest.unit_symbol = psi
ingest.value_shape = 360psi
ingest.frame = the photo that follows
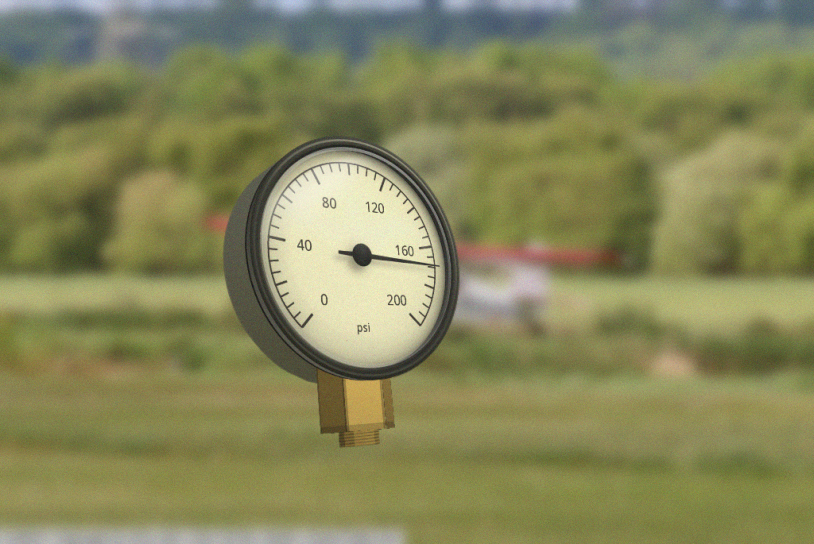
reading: 170psi
